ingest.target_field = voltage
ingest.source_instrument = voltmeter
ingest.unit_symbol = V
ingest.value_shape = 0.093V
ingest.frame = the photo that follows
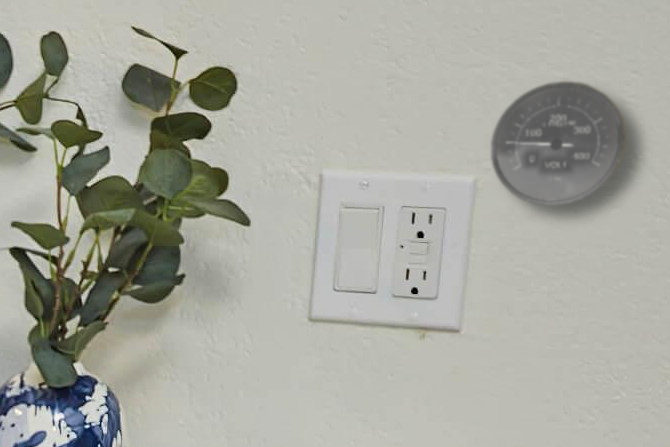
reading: 60V
